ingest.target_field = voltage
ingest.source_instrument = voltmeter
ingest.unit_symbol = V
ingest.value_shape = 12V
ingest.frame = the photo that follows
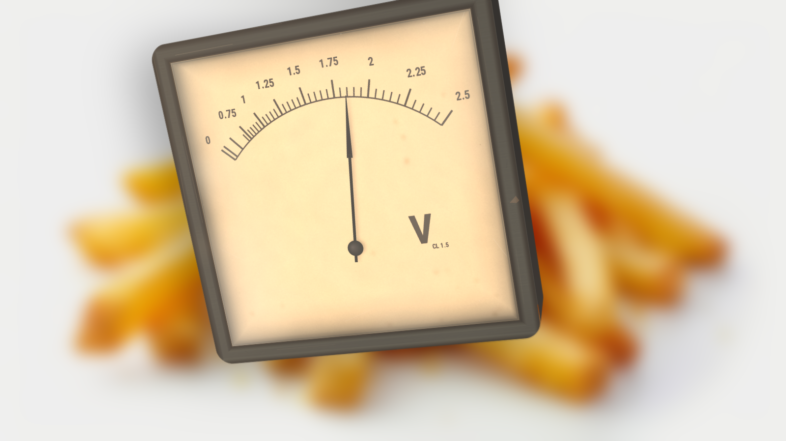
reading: 1.85V
